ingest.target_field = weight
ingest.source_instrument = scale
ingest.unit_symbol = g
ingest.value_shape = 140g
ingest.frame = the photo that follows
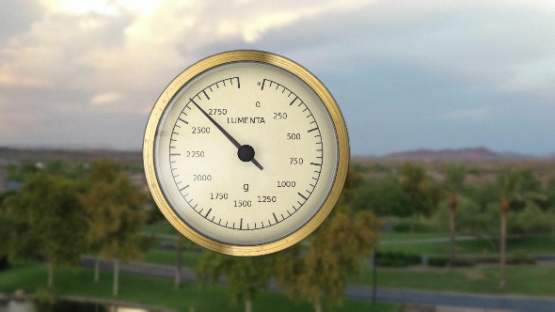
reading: 2650g
